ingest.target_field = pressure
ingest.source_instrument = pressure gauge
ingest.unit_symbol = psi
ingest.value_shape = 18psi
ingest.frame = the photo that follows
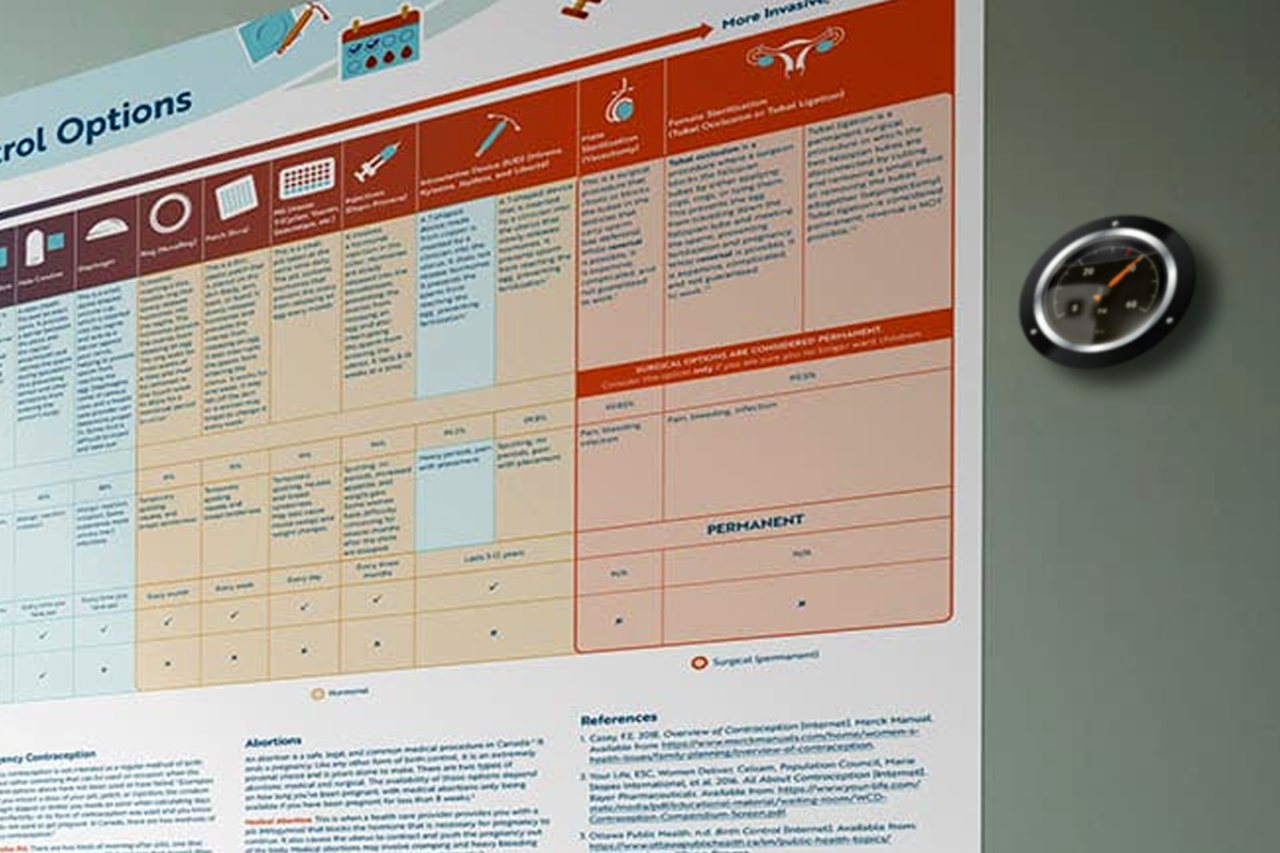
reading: 40psi
